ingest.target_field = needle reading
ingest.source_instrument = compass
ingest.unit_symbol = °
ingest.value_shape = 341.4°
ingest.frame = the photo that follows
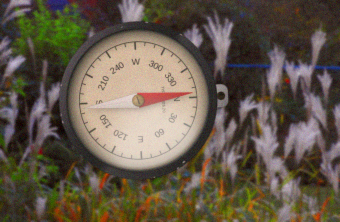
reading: 355°
